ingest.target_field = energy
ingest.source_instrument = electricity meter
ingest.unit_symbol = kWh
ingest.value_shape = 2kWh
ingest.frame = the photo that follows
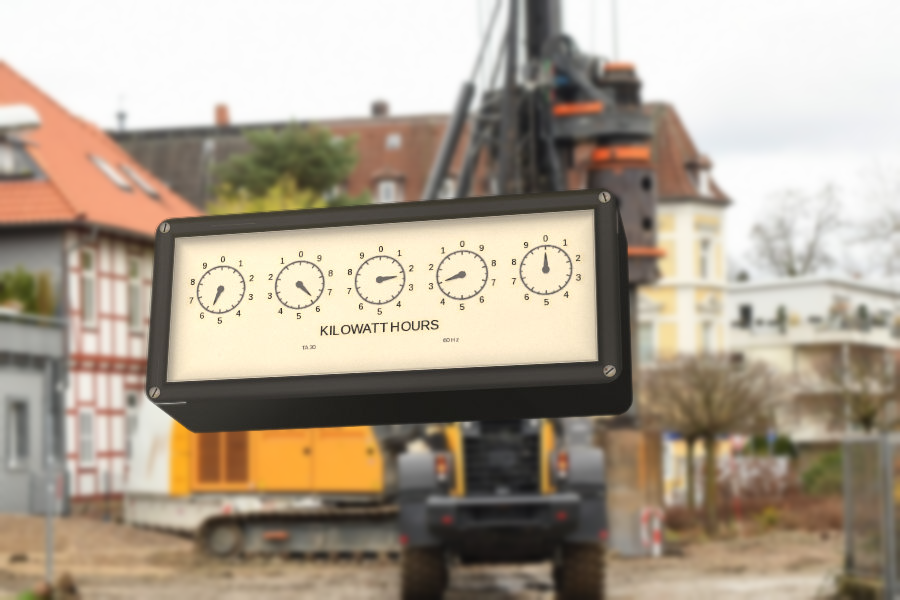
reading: 56230kWh
